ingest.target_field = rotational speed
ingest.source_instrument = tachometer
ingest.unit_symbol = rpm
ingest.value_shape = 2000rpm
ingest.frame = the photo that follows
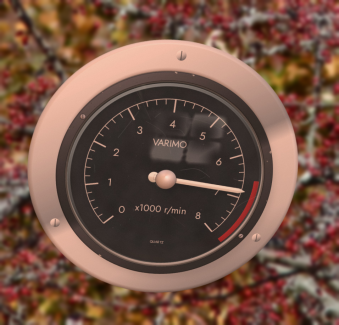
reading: 6800rpm
